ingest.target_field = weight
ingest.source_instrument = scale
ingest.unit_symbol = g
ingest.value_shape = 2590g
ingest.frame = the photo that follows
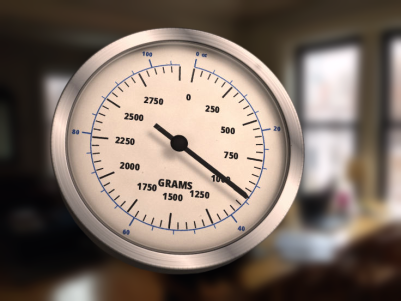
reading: 1000g
